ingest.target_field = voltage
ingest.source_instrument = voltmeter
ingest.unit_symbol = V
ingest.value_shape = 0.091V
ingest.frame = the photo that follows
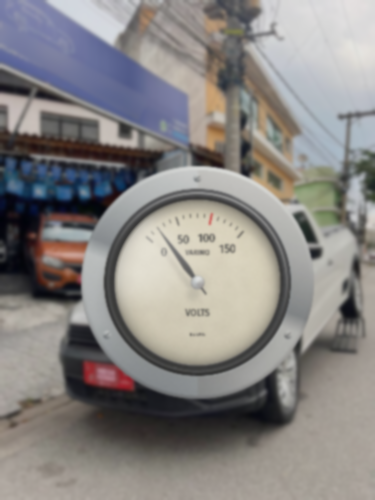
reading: 20V
